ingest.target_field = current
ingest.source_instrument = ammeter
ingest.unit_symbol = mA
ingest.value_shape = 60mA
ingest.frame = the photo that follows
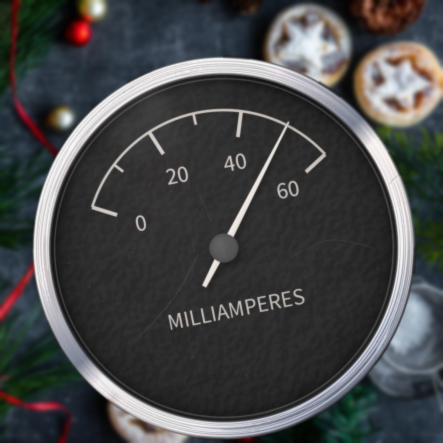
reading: 50mA
